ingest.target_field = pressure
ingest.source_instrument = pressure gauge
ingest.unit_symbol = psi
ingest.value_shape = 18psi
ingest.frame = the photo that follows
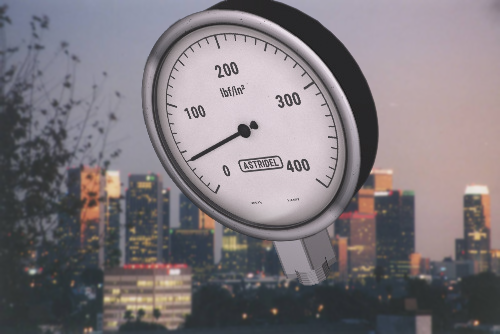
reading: 40psi
